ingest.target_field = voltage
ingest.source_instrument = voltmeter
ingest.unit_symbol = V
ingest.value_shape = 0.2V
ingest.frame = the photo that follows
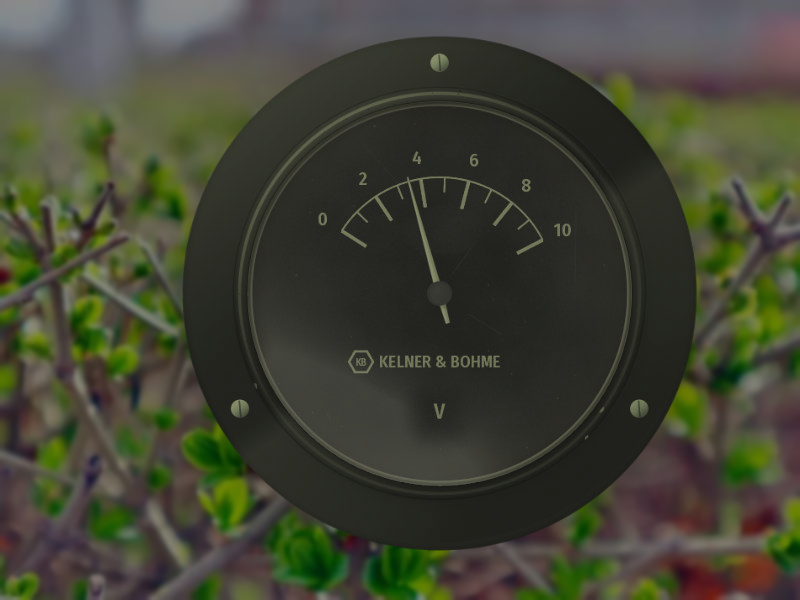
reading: 3.5V
